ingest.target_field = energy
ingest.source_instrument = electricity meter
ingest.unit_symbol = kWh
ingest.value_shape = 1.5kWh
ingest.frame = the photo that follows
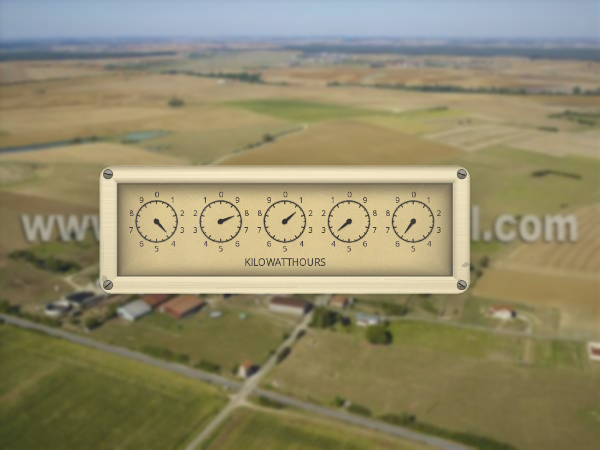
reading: 38136kWh
